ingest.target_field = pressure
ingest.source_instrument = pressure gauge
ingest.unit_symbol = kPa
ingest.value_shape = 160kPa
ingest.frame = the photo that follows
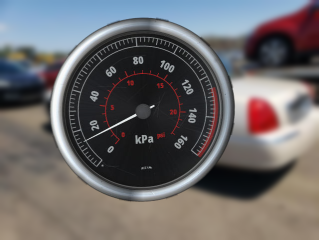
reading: 14kPa
